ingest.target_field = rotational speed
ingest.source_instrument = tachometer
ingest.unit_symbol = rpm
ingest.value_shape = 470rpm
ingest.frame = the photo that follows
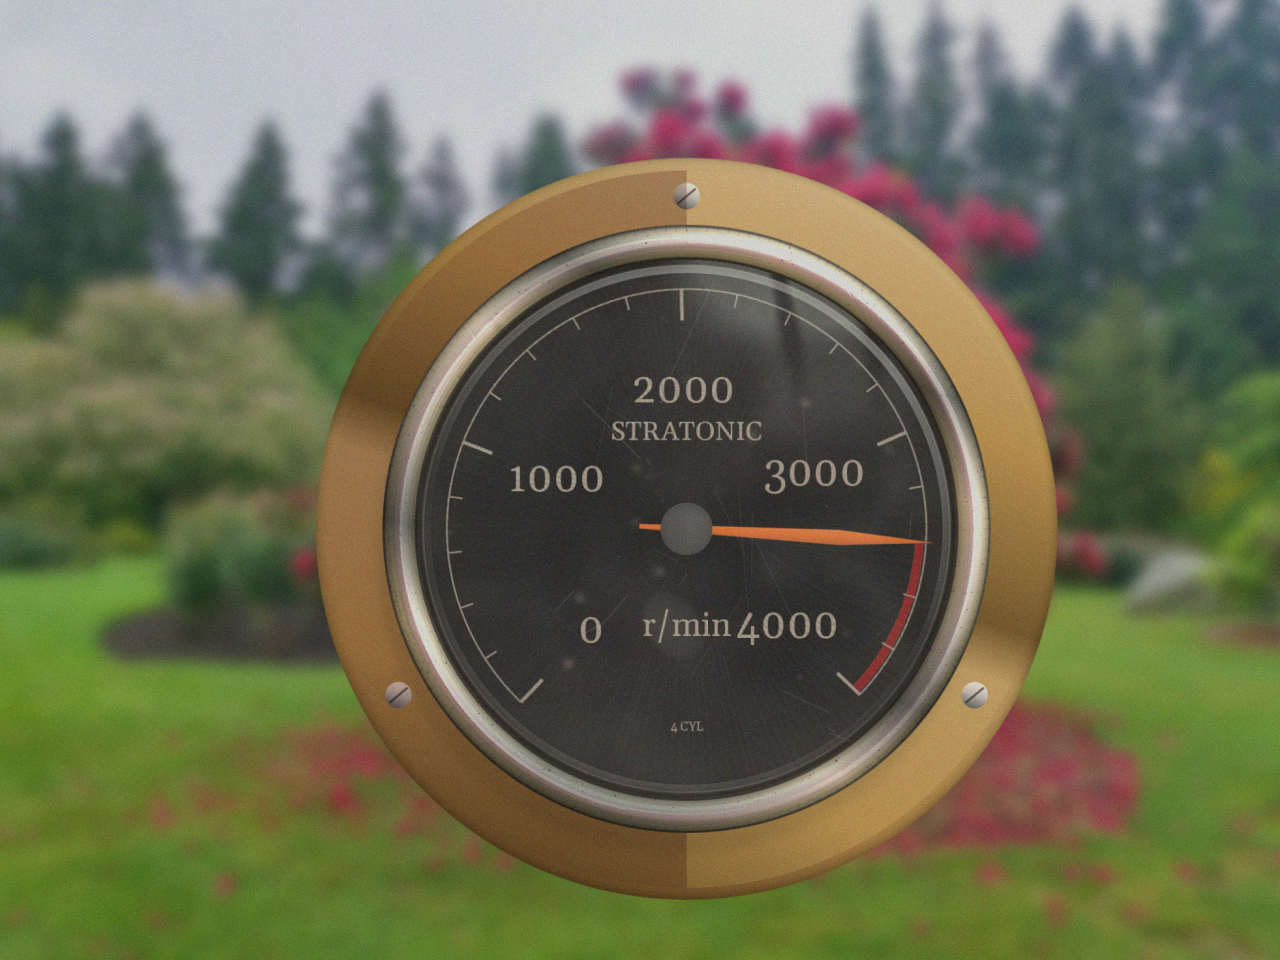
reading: 3400rpm
